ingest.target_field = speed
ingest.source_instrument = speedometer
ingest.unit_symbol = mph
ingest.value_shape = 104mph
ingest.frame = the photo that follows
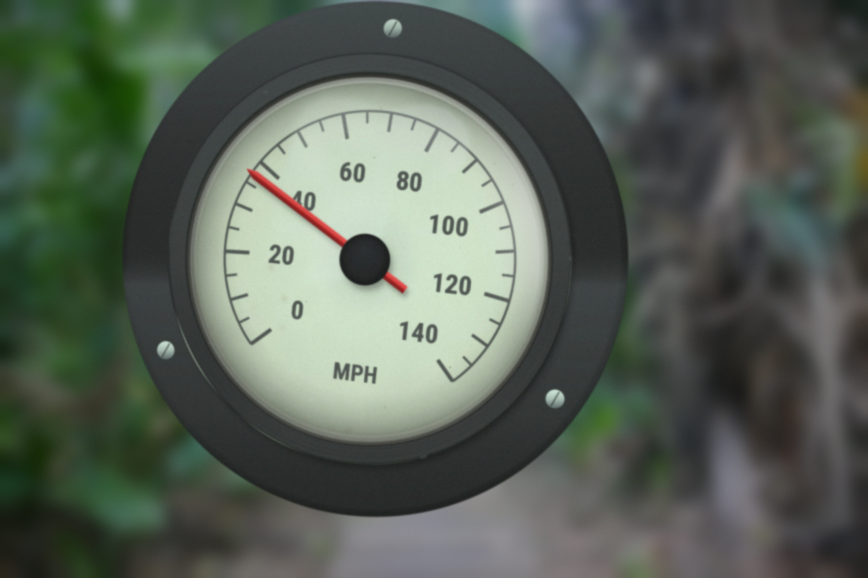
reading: 37.5mph
